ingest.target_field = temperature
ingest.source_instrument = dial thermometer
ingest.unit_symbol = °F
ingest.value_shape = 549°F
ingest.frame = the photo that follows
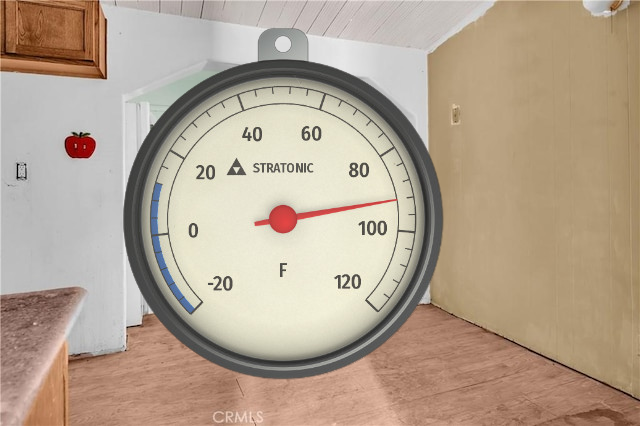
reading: 92°F
